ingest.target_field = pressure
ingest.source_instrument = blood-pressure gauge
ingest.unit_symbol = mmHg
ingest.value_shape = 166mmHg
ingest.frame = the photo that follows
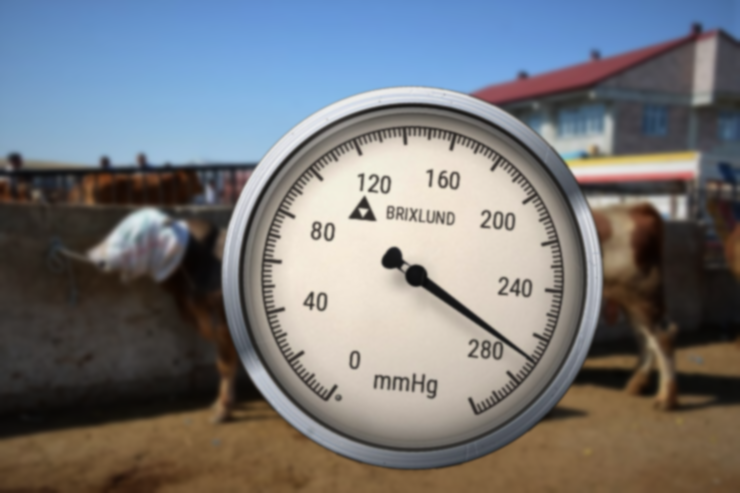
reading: 270mmHg
